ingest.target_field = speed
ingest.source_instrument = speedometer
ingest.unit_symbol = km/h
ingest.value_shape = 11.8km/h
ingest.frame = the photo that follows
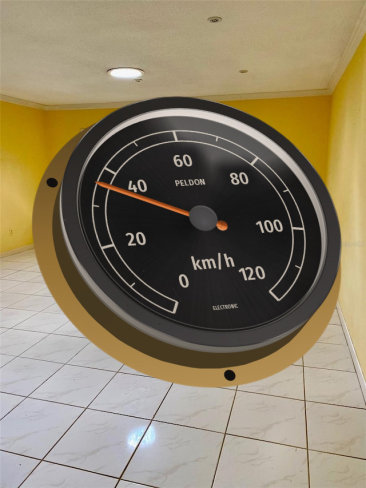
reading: 35km/h
